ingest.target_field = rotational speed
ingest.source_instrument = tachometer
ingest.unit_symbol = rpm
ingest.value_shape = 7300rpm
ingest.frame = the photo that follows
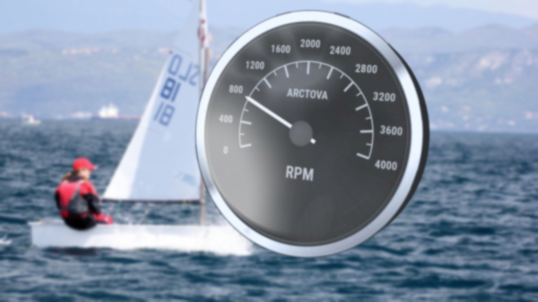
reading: 800rpm
